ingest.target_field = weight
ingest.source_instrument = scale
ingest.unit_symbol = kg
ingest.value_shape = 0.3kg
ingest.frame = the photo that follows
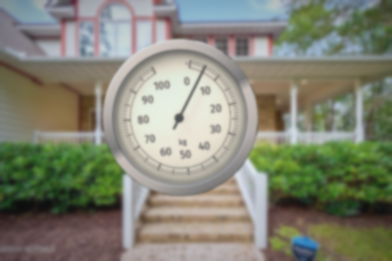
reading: 5kg
